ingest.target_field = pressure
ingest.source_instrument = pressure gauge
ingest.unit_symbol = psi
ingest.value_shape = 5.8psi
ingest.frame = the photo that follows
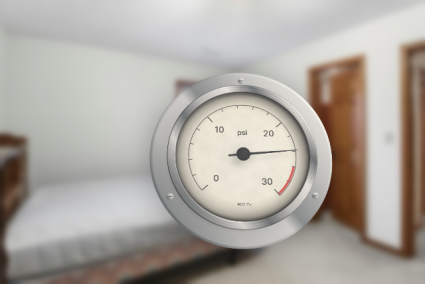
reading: 24psi
